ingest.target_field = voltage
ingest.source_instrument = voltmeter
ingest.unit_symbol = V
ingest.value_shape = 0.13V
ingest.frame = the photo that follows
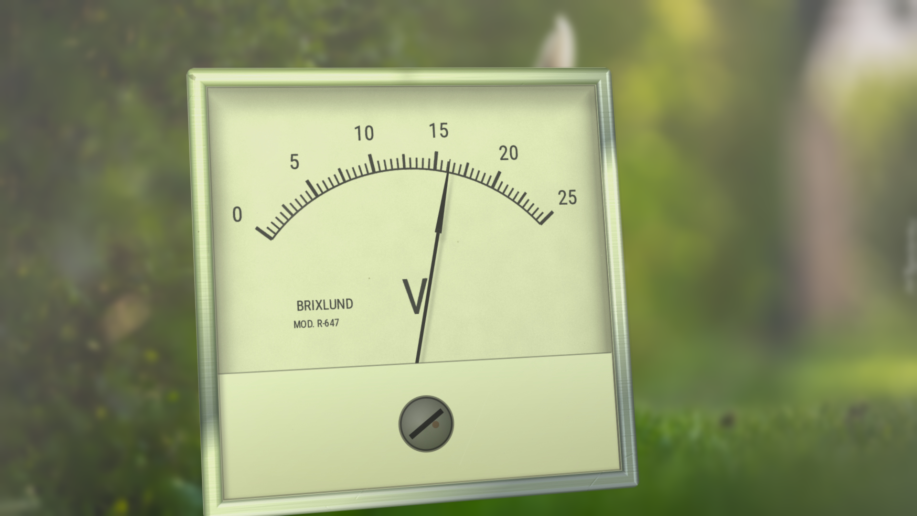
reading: 16V
